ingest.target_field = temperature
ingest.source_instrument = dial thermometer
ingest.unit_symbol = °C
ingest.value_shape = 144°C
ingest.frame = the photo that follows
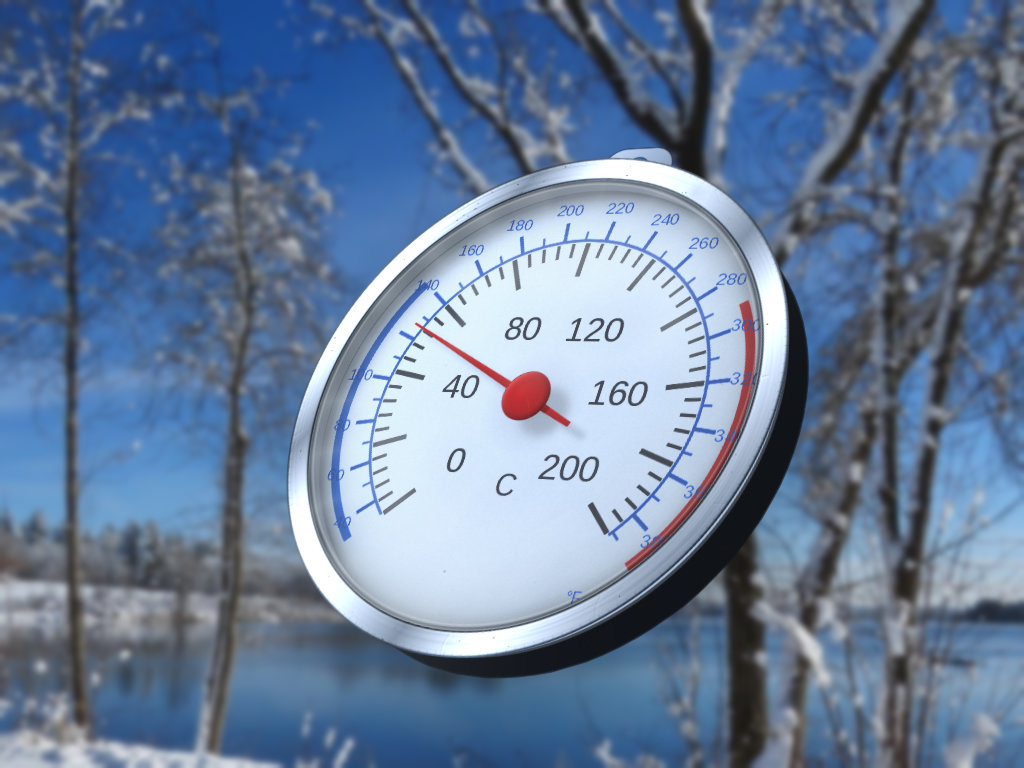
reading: 52°C
